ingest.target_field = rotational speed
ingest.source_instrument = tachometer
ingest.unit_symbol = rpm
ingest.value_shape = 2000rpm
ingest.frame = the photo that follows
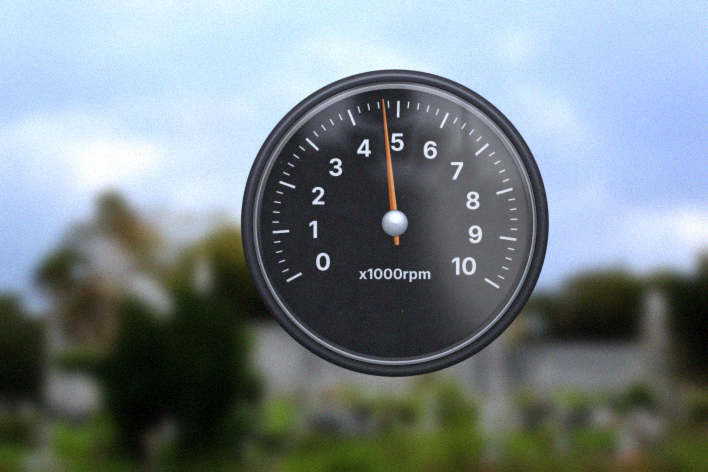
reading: 4700rpm
